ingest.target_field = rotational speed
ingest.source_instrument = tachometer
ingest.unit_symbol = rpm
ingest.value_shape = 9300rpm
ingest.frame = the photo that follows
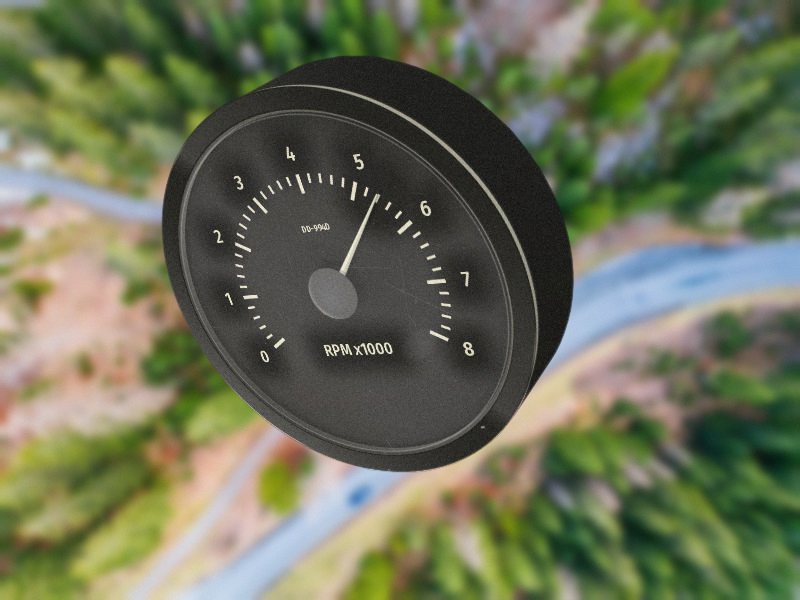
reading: 5400rpm
